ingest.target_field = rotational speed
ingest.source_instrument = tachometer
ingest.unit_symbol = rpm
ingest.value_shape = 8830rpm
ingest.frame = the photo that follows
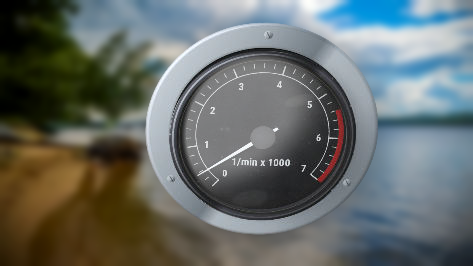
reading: 400rpm
